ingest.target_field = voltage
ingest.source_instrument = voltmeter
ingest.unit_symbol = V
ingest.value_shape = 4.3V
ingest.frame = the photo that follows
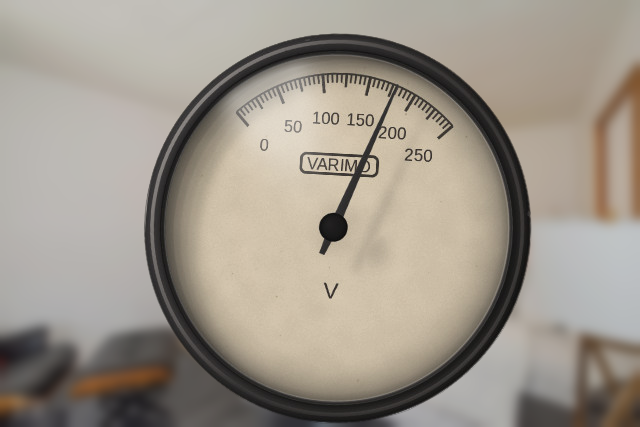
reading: 180V
